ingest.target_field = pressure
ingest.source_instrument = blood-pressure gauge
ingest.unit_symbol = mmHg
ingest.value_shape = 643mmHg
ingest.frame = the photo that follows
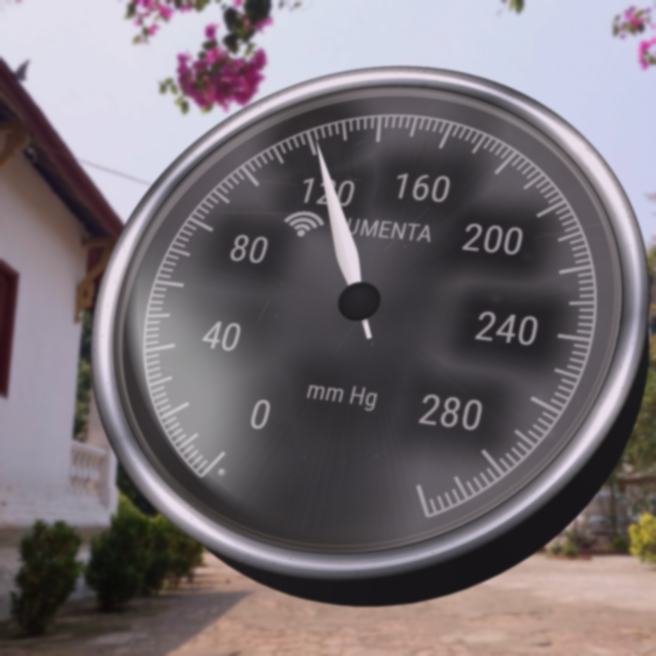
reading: 122mmHg
